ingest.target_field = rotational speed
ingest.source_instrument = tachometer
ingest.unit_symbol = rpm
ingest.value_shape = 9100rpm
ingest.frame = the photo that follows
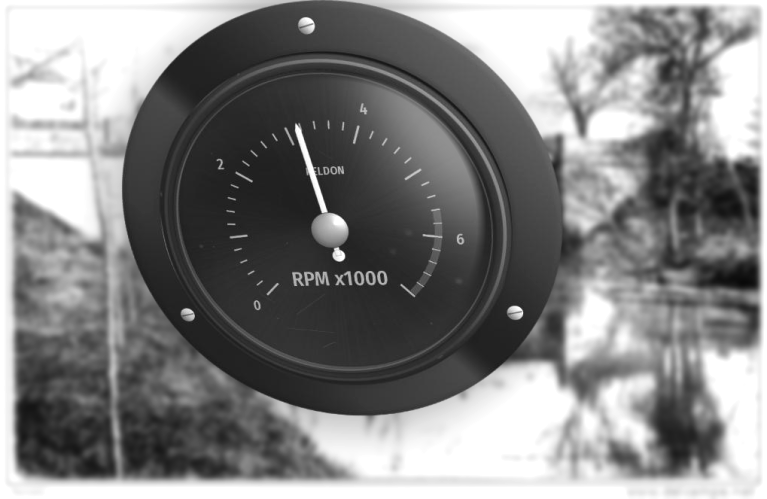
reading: 3200rpm
